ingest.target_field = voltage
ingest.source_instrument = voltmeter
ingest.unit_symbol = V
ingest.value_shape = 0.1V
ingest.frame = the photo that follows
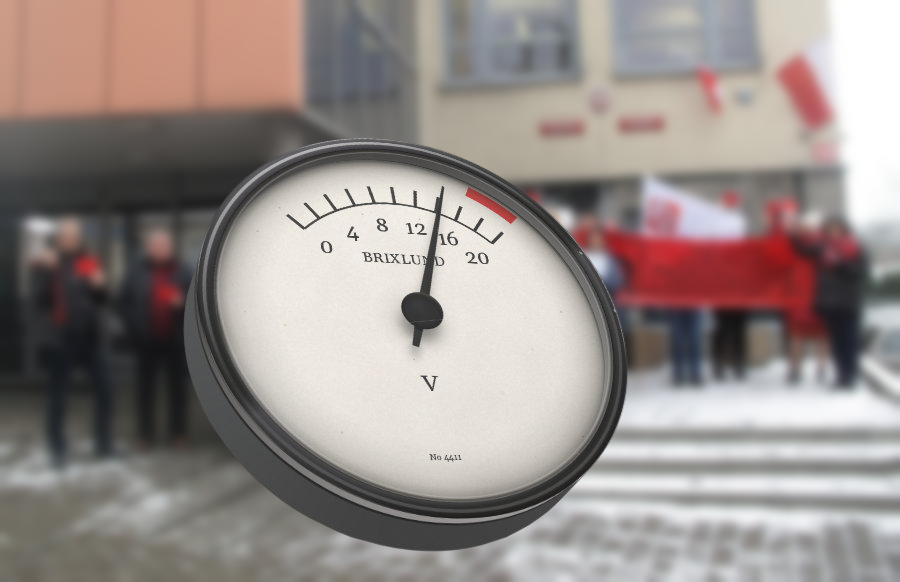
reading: 14V
